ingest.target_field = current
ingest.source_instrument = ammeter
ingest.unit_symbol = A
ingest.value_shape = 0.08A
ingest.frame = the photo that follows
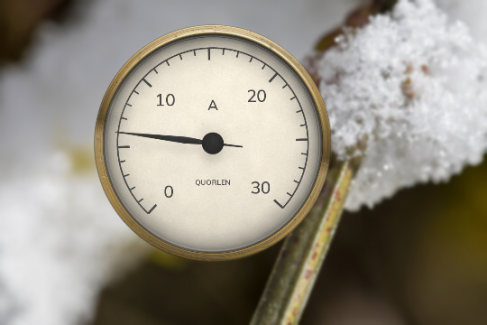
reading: 6A
